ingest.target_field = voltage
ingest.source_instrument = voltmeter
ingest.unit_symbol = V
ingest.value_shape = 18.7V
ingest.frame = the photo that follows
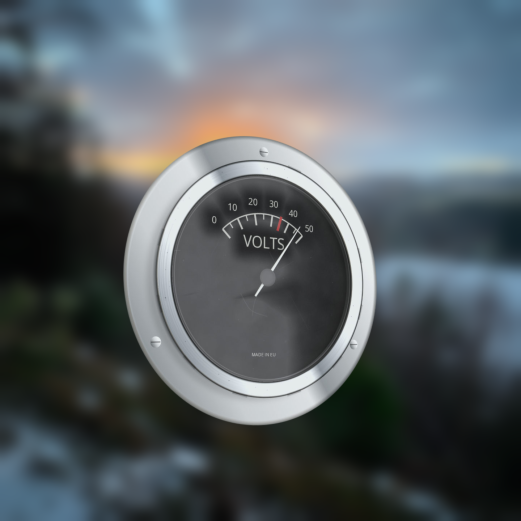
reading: 45V
